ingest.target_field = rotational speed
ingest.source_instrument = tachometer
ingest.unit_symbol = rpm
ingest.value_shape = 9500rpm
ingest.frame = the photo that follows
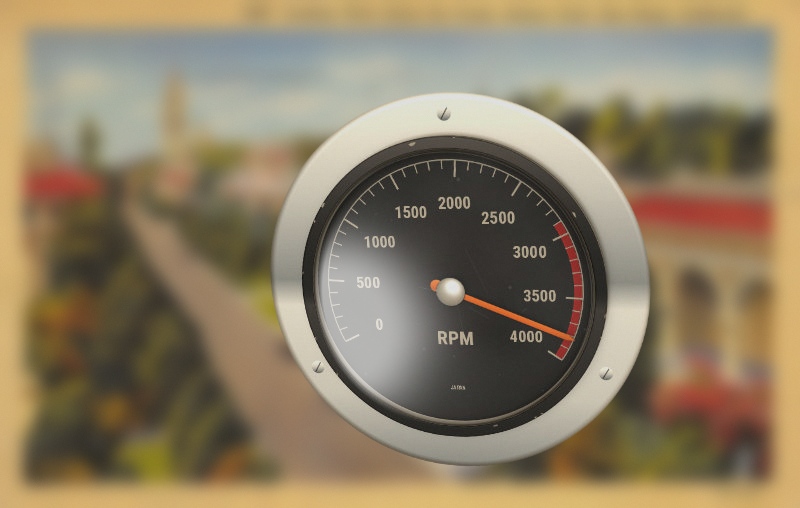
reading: 3800rpm
